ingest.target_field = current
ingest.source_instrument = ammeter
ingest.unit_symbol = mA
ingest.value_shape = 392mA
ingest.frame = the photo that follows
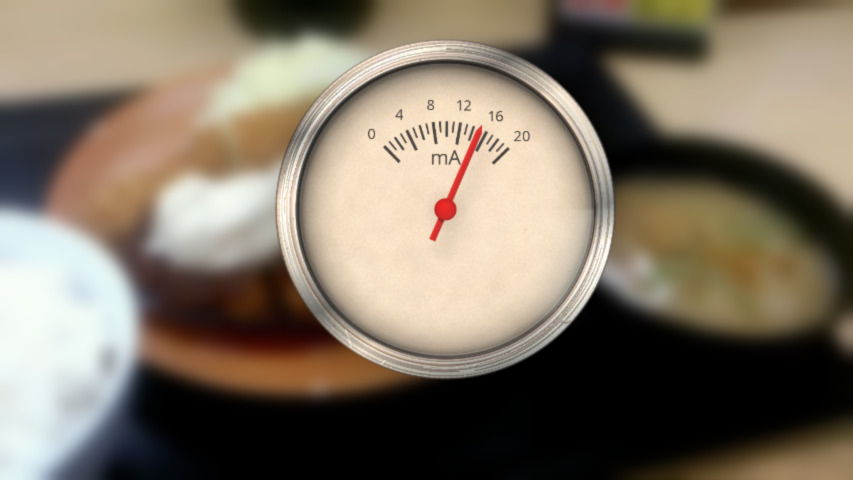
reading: 15mA
